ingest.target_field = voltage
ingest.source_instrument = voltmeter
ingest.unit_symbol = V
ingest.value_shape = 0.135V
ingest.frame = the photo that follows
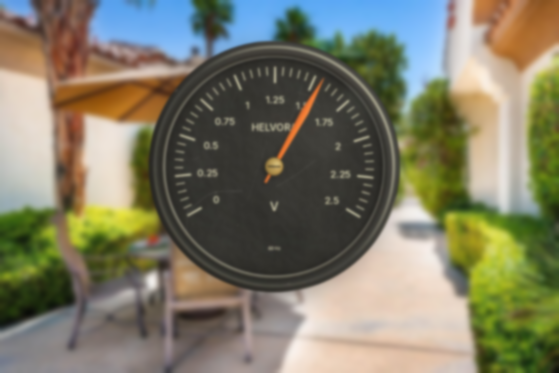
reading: 1.55V
